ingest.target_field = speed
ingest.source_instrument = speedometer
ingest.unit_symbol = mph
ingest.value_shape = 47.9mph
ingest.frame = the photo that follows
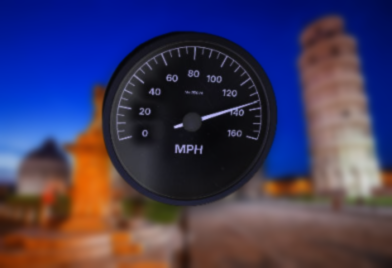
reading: 135mph
